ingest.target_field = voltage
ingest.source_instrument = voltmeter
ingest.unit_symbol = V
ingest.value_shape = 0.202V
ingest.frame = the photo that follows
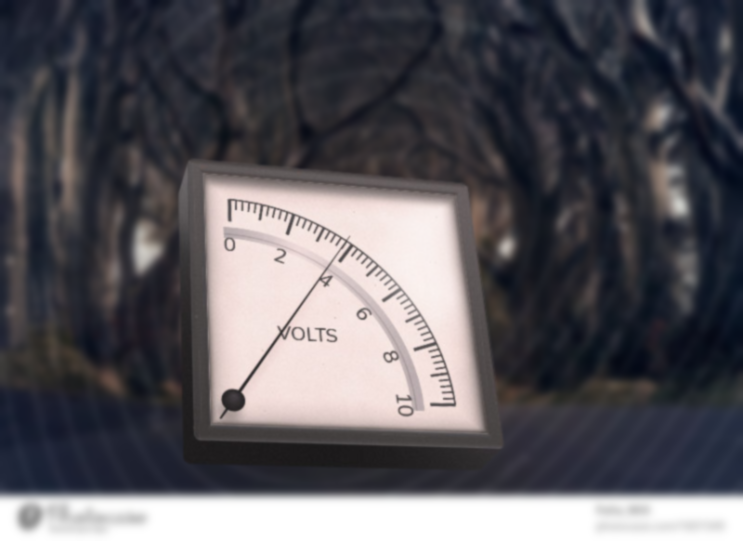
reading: 3.8V
